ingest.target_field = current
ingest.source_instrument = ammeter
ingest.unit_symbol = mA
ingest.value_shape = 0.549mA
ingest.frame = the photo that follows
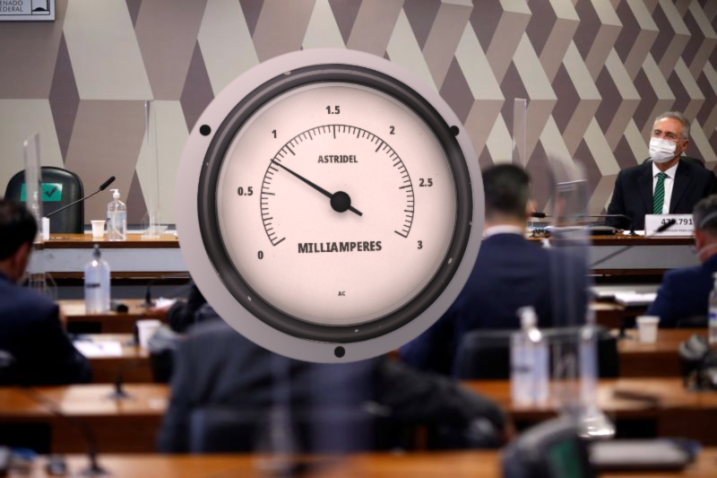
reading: 0.8mA
